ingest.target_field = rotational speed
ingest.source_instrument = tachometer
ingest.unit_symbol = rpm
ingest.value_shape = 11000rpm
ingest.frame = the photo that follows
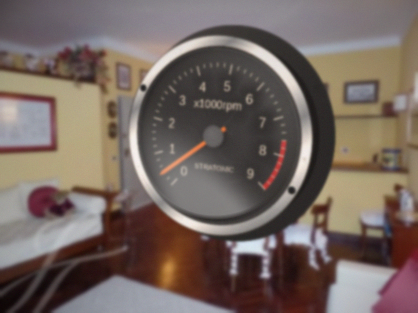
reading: 400rpm
